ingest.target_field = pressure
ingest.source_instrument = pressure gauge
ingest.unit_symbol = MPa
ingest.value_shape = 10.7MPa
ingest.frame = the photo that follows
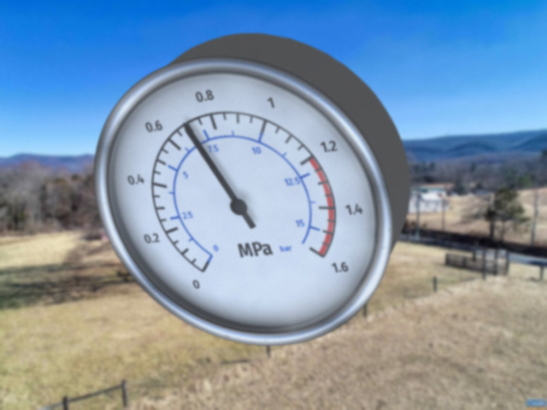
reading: 0.7MPa
